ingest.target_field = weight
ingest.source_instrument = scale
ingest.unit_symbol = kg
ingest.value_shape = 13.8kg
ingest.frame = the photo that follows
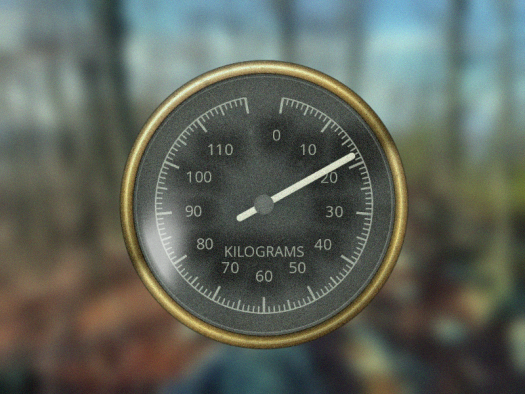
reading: 18kg
